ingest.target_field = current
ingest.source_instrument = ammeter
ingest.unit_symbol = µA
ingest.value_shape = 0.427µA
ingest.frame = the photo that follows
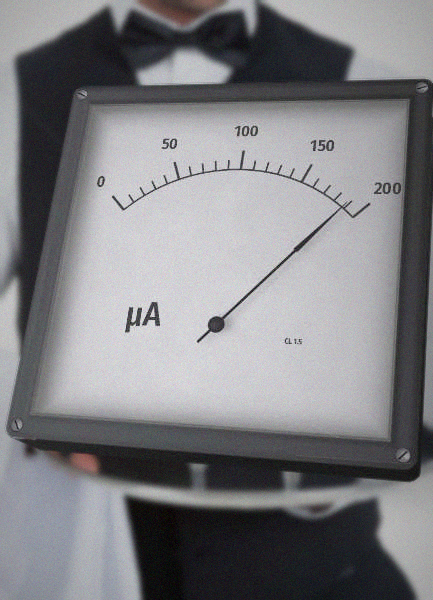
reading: 190µA
